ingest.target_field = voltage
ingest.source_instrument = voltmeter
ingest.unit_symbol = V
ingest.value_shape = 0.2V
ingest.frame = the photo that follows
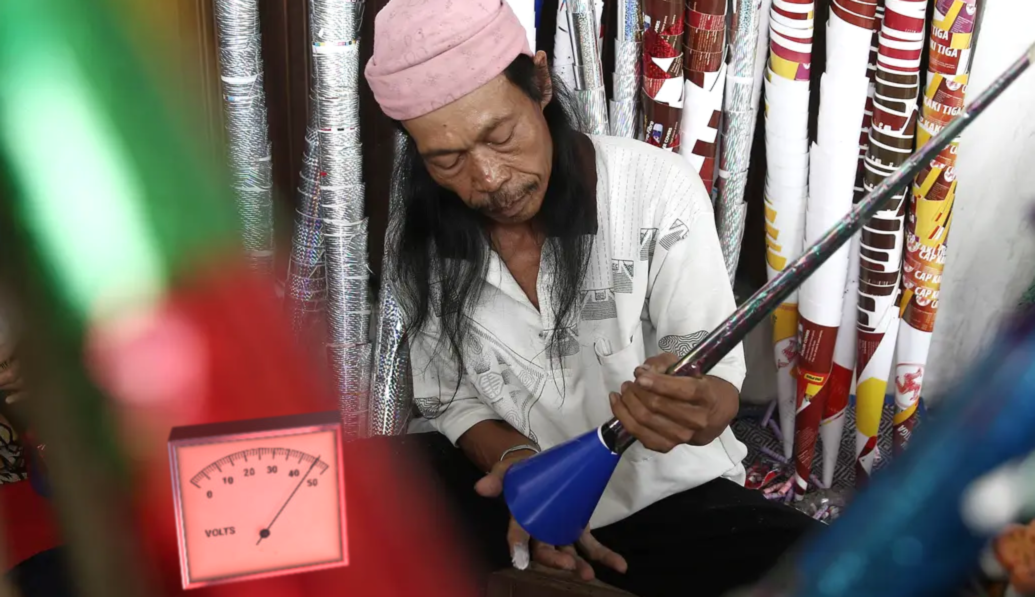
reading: 45V
